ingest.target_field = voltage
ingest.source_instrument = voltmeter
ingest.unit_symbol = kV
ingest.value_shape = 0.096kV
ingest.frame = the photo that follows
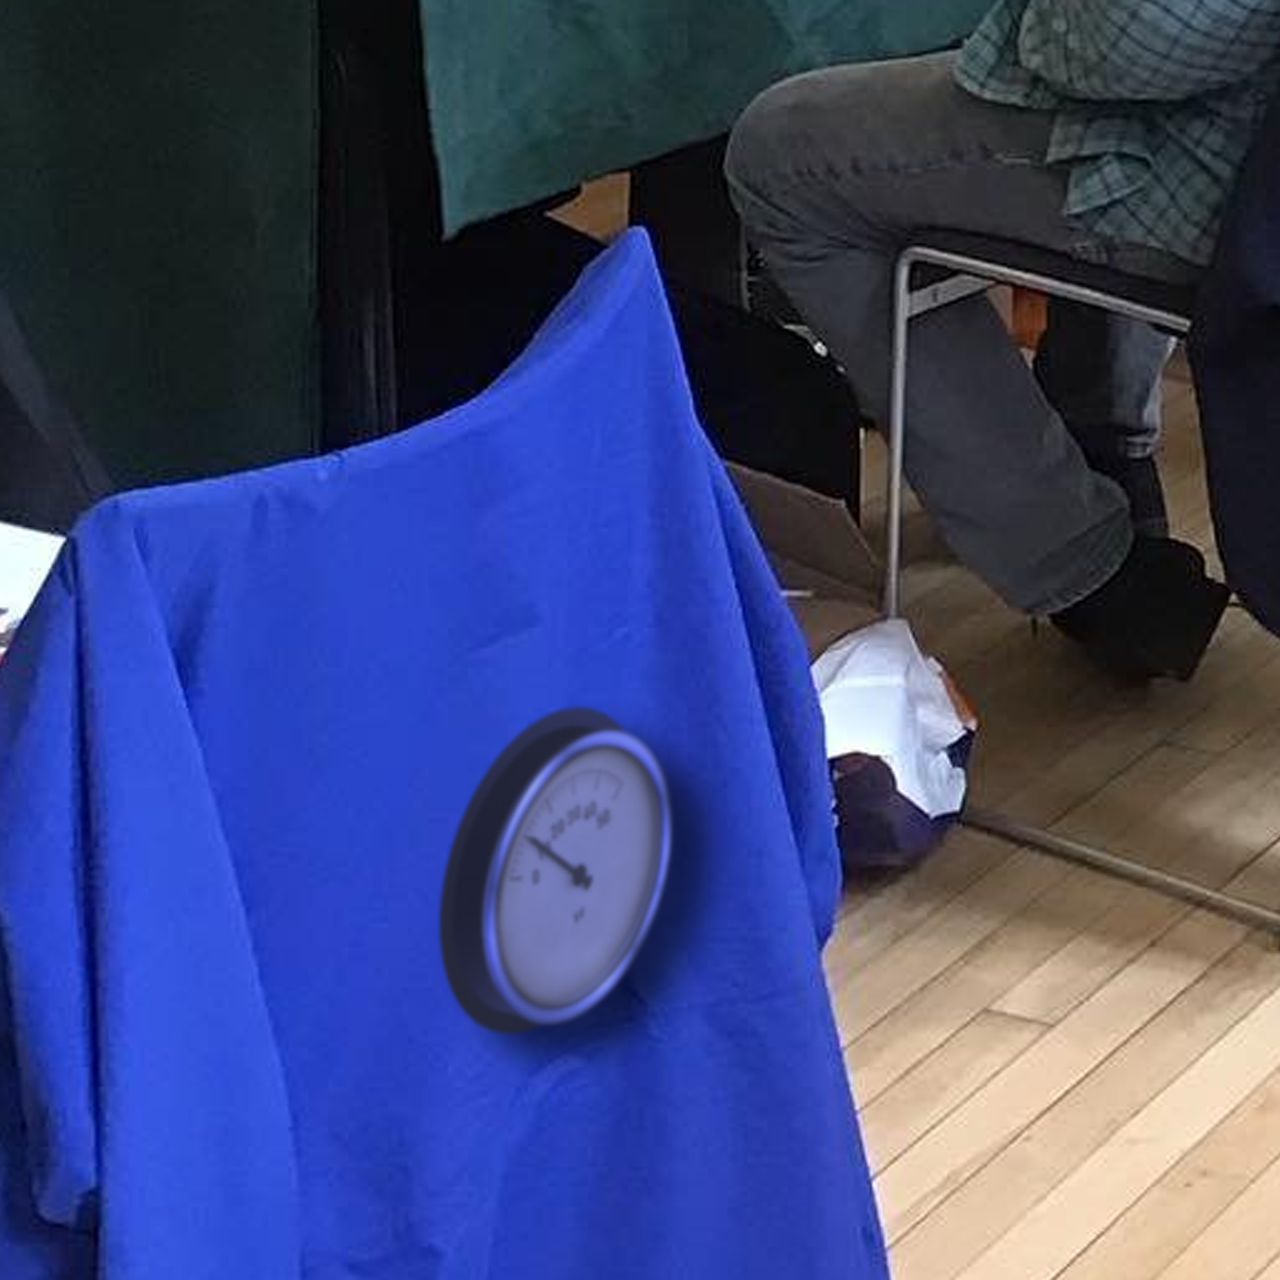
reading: 10kV
